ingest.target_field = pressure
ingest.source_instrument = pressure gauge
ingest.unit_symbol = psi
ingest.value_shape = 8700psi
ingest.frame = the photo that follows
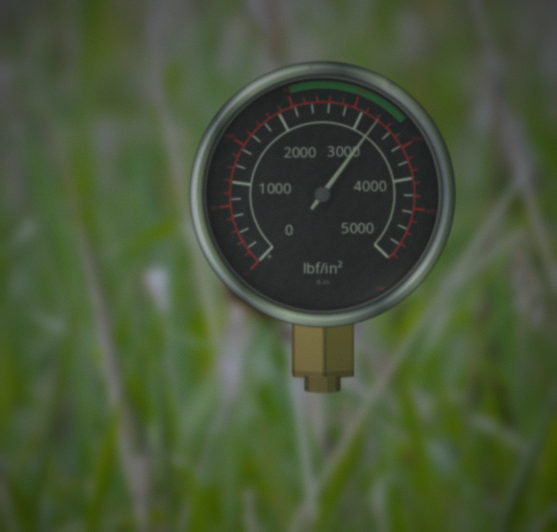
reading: 3200psi
